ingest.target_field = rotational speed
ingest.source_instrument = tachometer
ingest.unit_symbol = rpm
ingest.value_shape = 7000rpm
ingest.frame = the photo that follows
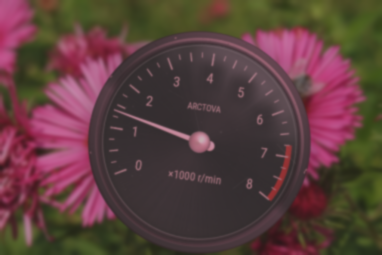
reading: 1375rpm
